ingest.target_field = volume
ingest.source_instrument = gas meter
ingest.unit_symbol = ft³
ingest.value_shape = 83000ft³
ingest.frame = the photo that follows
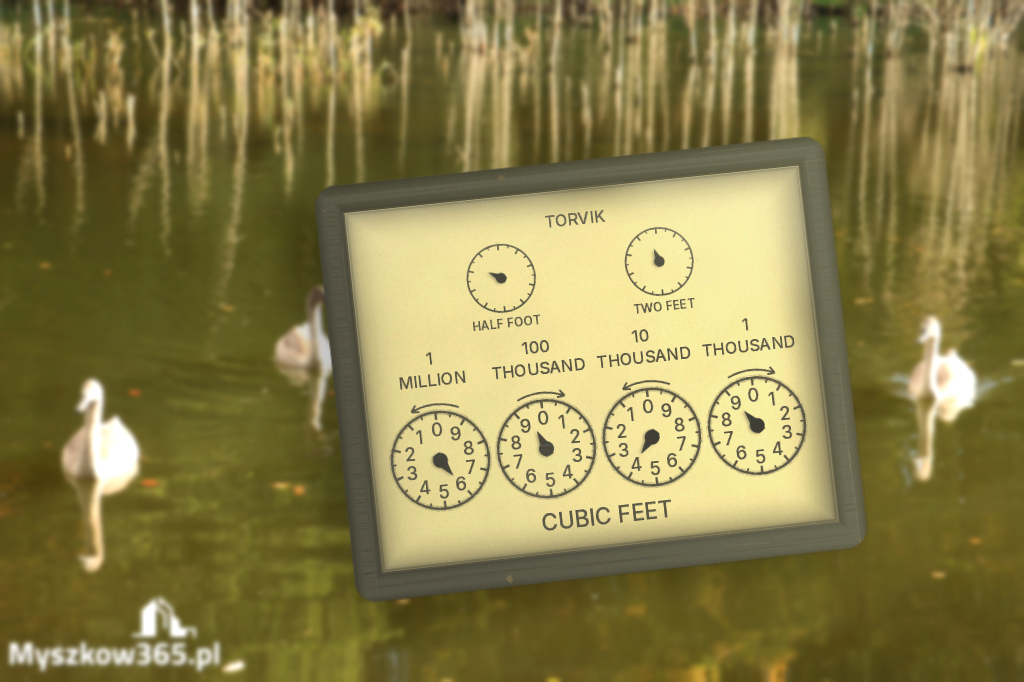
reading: 593900ft³
